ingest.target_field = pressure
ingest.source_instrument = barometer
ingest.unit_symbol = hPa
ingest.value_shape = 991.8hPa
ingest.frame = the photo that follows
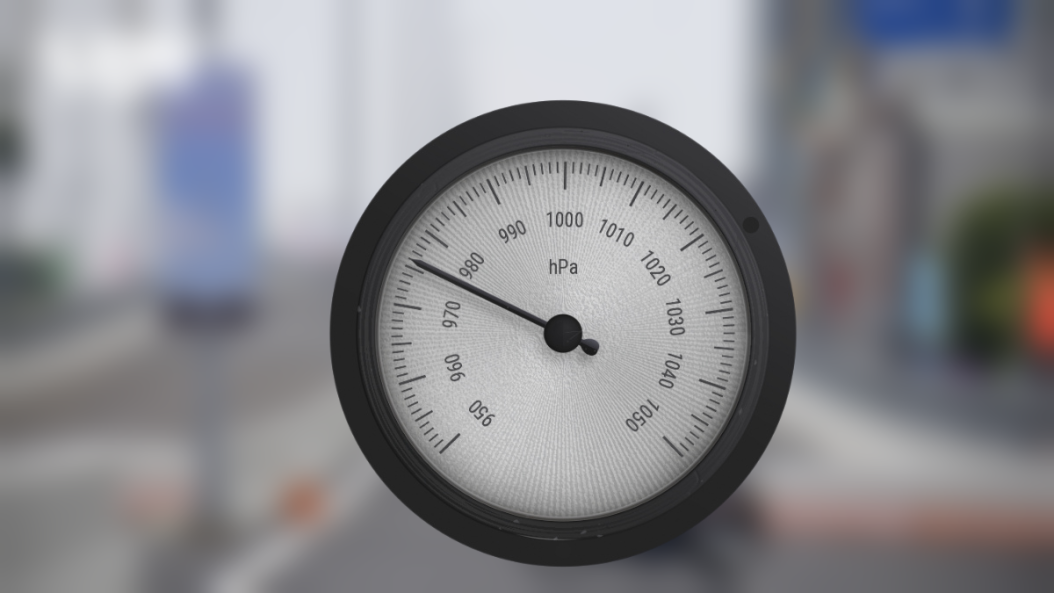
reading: 976hPa
